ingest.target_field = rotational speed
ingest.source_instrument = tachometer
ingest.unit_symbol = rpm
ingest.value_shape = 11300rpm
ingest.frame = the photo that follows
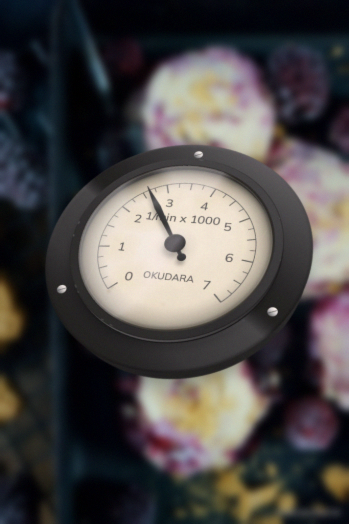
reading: 2625rpm
